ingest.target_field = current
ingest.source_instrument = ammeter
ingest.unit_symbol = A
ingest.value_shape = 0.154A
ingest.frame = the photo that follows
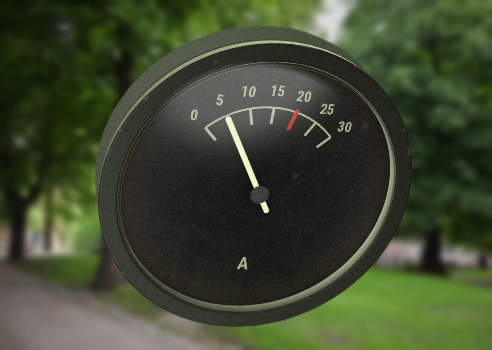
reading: 5A
